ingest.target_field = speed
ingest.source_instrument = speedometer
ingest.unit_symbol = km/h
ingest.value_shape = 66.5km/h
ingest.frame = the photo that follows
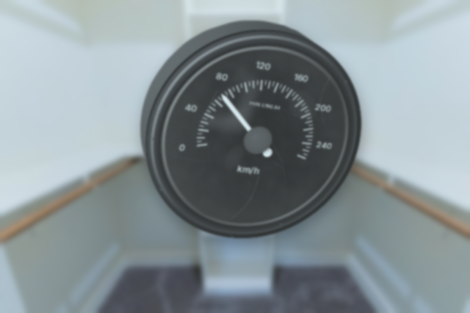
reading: 70km/h
